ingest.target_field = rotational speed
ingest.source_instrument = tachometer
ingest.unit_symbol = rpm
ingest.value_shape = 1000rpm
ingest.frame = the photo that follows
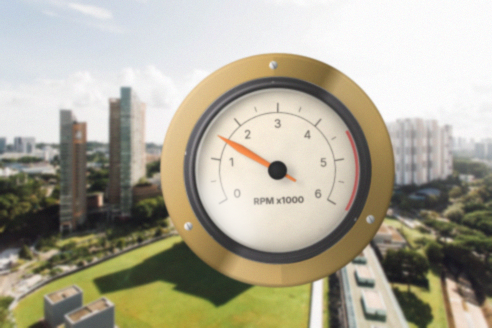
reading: 1500rpm
